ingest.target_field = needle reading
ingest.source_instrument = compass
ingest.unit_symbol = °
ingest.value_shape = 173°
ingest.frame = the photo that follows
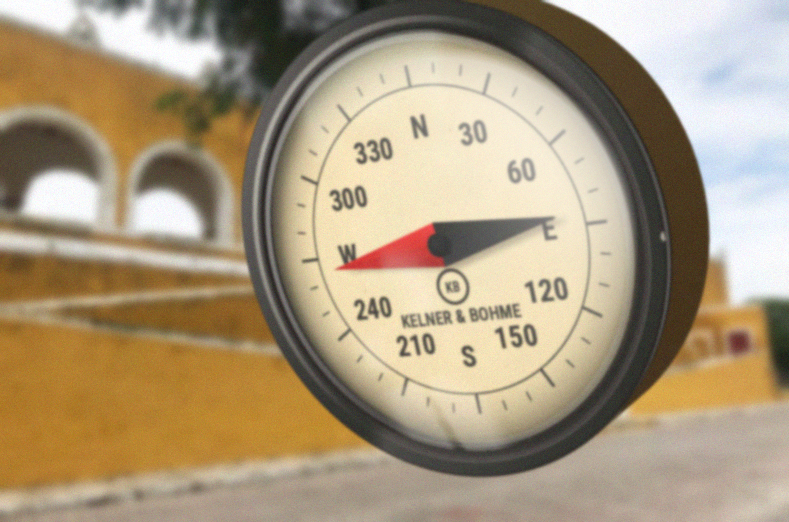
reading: 265°
